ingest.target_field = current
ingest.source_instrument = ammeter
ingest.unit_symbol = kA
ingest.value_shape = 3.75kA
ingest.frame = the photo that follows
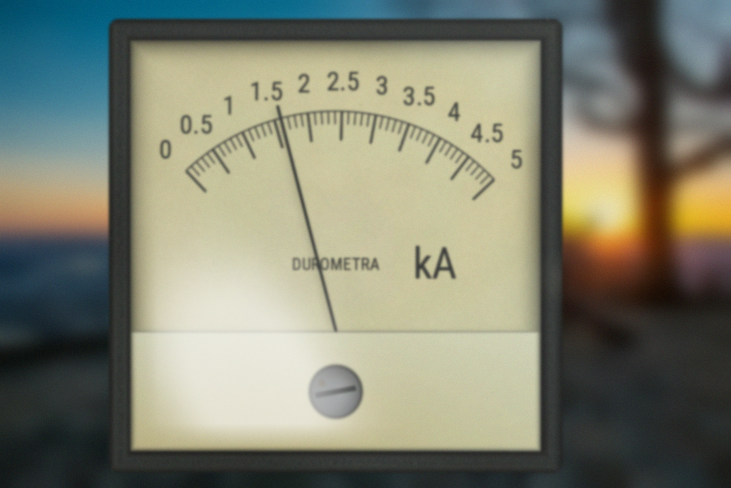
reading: 1.6kA
